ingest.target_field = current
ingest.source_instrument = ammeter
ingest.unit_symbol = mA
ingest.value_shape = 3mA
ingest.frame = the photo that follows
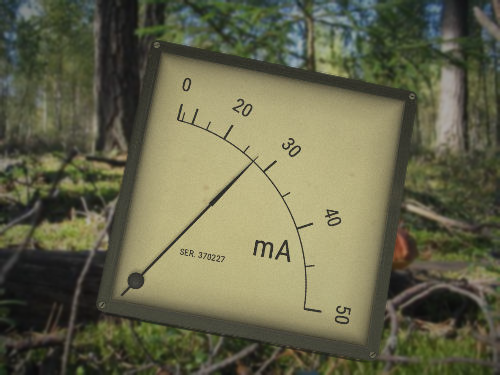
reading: 27.5mA
